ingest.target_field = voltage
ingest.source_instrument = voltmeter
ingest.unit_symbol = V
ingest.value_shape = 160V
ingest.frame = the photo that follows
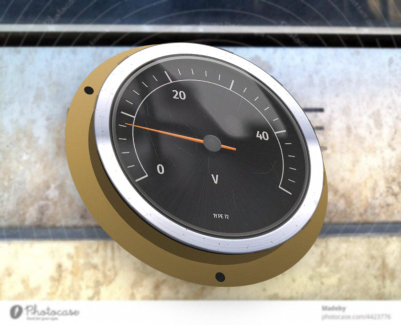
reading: 8V
